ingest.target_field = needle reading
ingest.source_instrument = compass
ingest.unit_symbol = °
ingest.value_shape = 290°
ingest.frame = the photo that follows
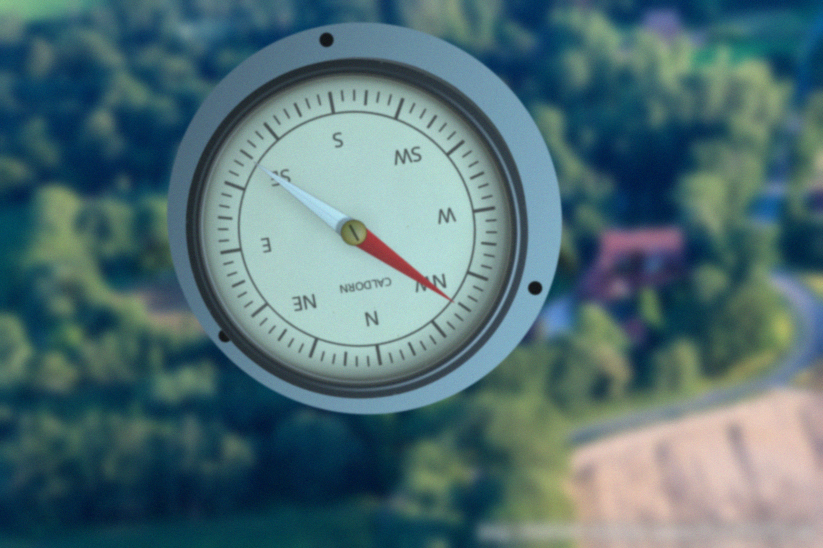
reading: 315°
